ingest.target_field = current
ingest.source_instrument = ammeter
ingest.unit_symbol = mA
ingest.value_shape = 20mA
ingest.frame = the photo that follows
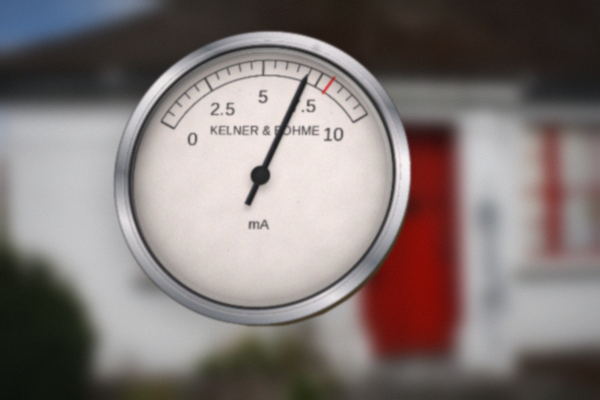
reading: 7mA
